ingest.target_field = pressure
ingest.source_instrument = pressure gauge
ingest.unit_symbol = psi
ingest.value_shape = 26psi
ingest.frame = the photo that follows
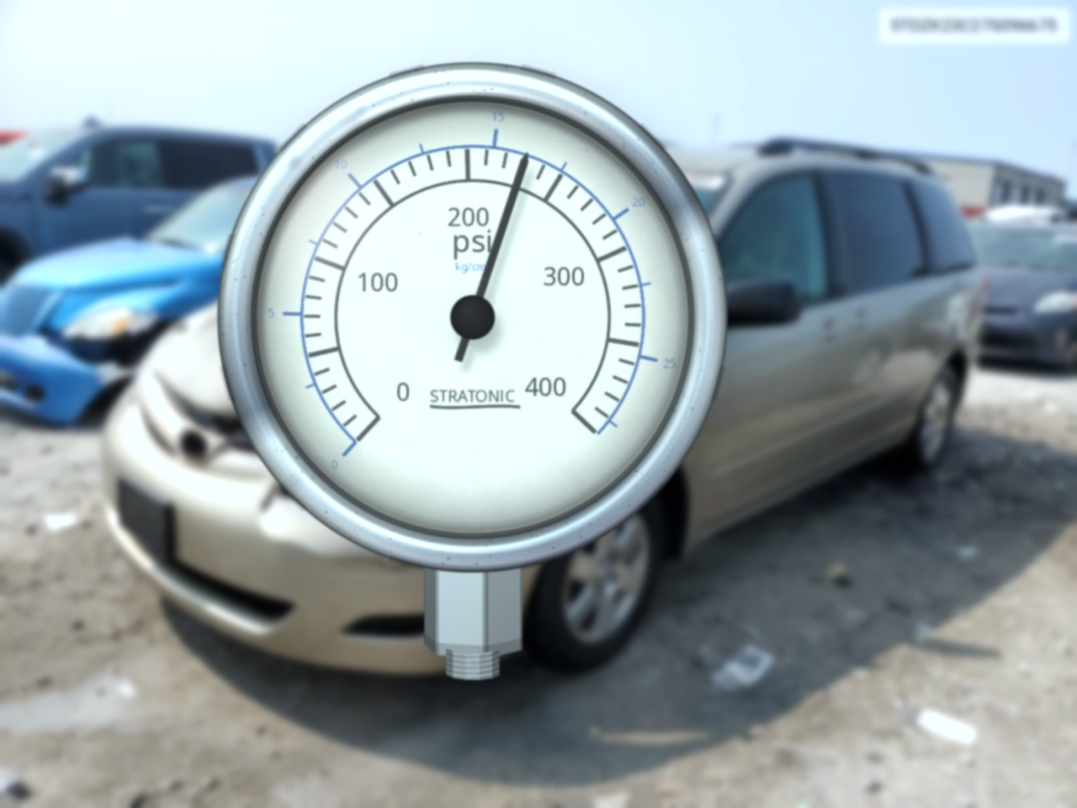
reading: 230psi
